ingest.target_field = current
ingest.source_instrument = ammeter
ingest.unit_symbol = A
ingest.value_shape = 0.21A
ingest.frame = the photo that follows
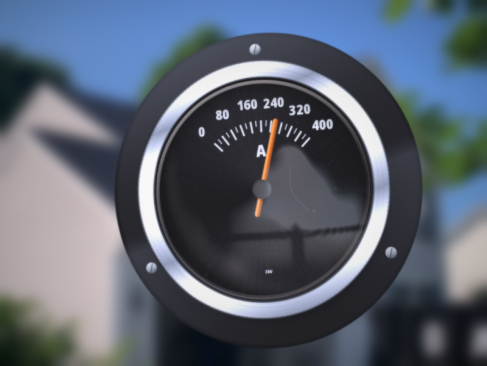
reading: 260A
